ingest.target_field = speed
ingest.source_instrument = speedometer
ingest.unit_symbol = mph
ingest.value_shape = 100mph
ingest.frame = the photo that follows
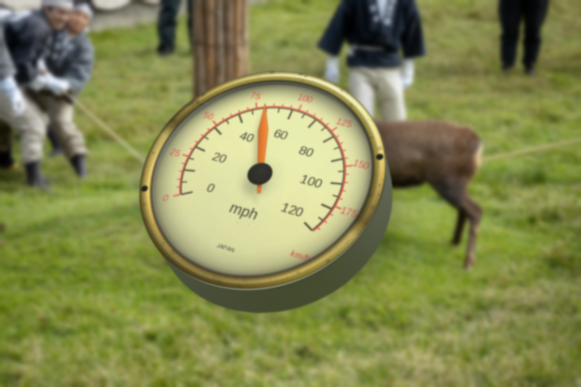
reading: 50mph
